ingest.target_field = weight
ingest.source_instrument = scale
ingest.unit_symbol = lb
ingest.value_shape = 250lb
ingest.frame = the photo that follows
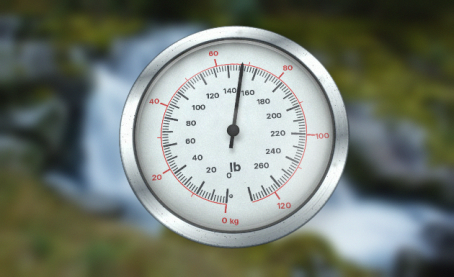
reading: 150lb
